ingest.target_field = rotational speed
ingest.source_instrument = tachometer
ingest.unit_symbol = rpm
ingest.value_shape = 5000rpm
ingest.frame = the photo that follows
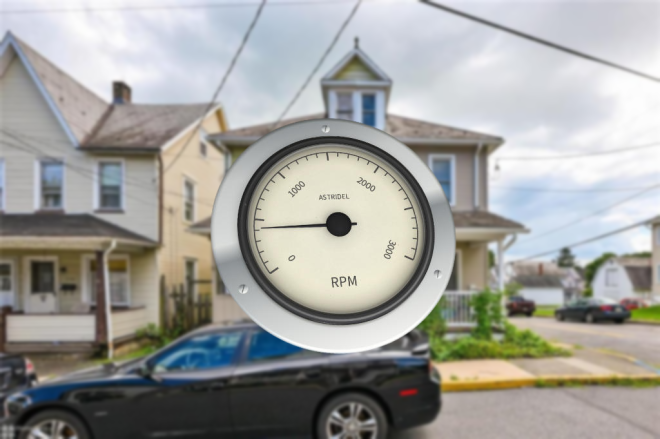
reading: 400rpm
